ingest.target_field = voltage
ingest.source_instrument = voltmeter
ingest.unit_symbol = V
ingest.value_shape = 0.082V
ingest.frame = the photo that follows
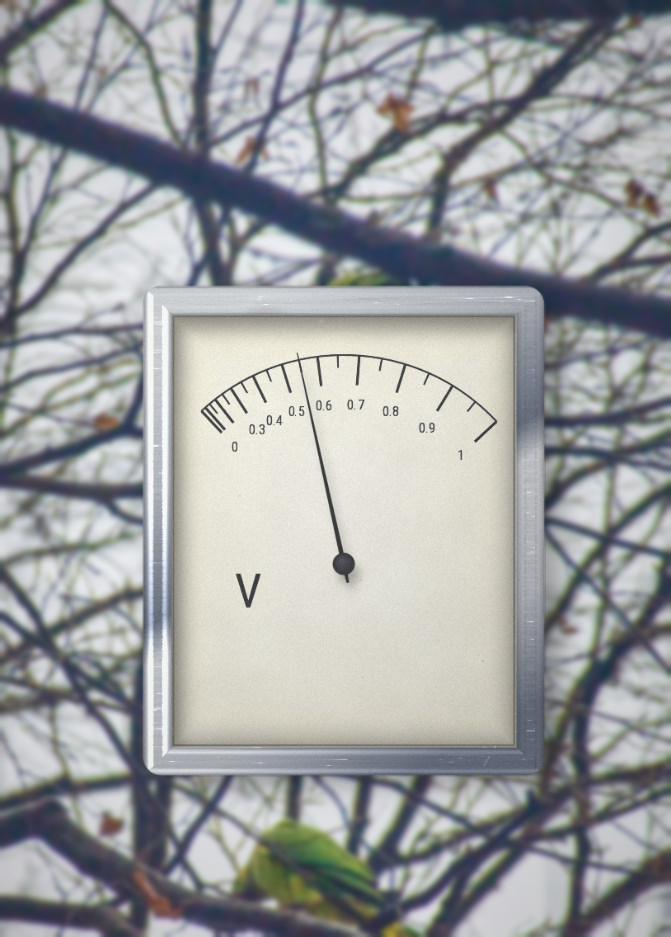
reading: 0.55V
